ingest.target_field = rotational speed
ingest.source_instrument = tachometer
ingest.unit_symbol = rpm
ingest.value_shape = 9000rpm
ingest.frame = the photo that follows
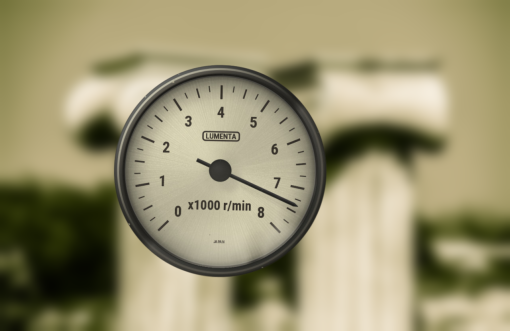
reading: 7375rpm
